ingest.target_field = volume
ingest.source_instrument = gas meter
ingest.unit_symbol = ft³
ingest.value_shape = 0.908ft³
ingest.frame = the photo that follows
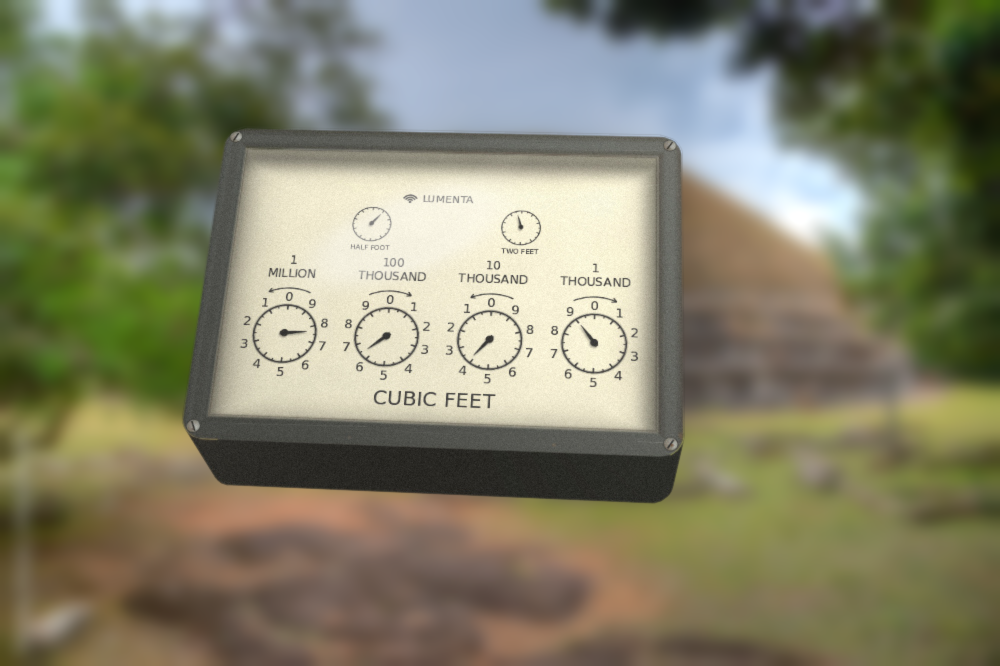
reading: 763900ft³
